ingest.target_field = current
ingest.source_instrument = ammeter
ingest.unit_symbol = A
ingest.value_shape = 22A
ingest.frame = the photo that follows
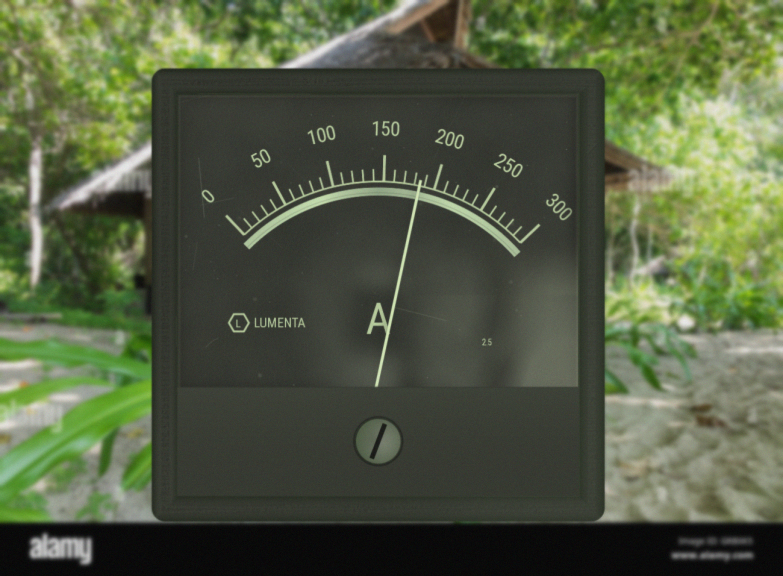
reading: 185A
